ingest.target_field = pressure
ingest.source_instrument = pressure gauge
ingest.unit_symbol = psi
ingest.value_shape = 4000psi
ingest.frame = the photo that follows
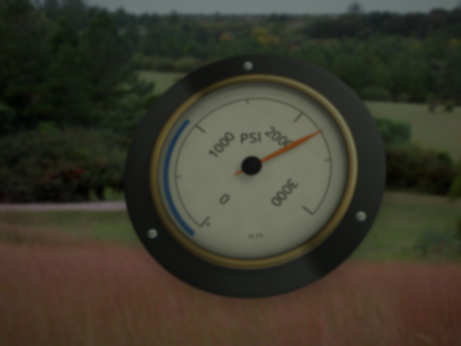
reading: 2250psi
